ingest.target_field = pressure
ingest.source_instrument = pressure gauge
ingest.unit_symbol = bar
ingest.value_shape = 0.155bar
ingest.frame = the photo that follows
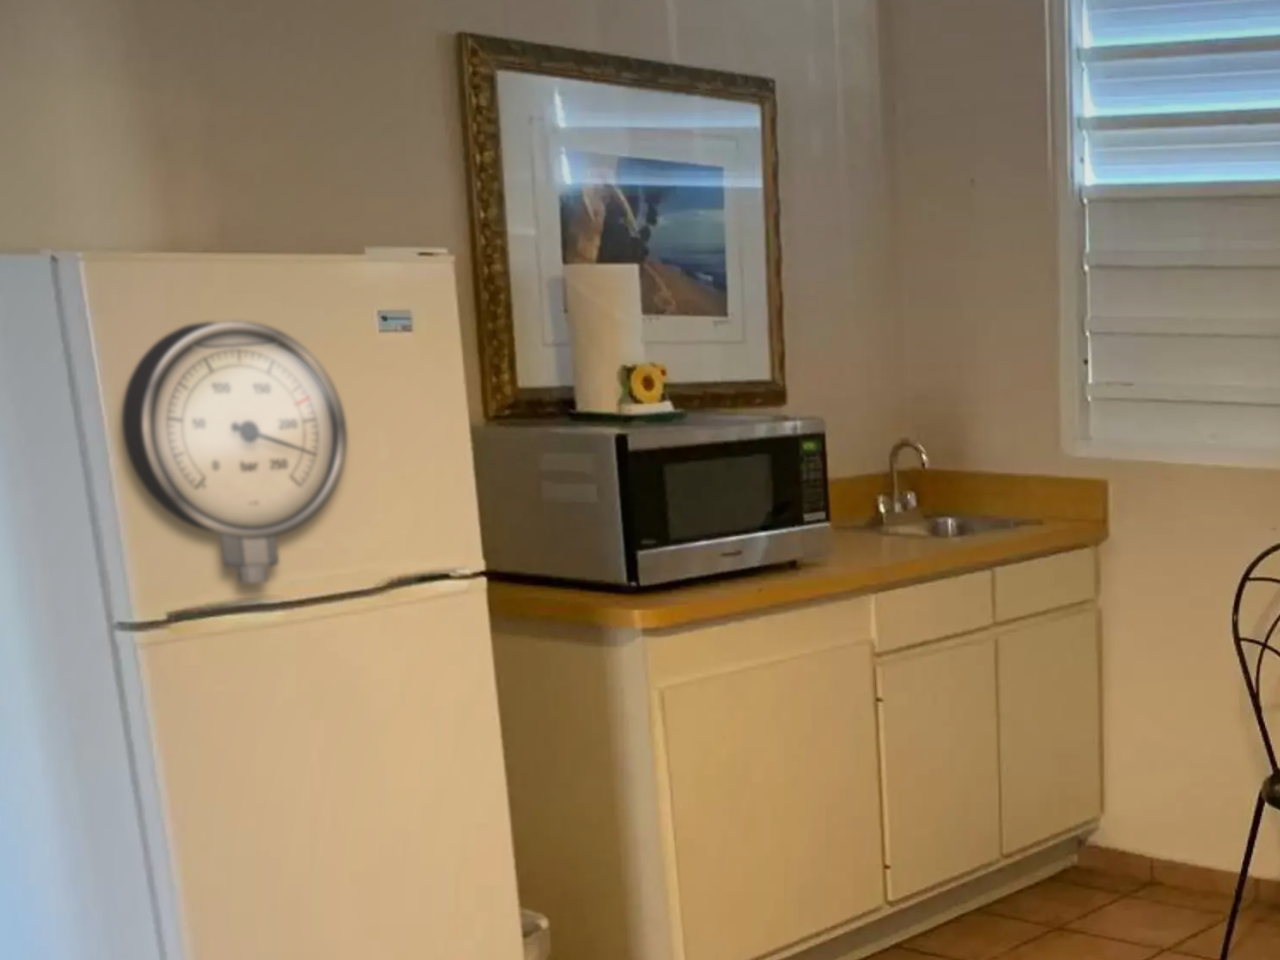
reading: 225bar
